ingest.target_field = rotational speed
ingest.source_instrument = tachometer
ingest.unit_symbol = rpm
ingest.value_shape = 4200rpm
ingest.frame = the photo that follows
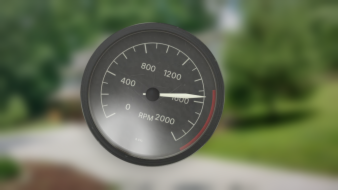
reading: 1550rpm
